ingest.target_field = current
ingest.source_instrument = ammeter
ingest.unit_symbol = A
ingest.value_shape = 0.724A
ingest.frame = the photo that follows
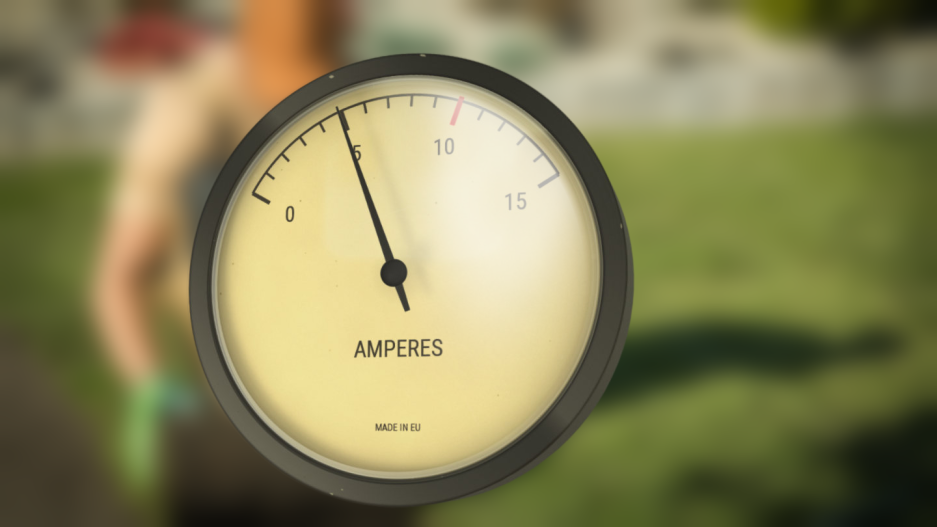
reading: 5A
